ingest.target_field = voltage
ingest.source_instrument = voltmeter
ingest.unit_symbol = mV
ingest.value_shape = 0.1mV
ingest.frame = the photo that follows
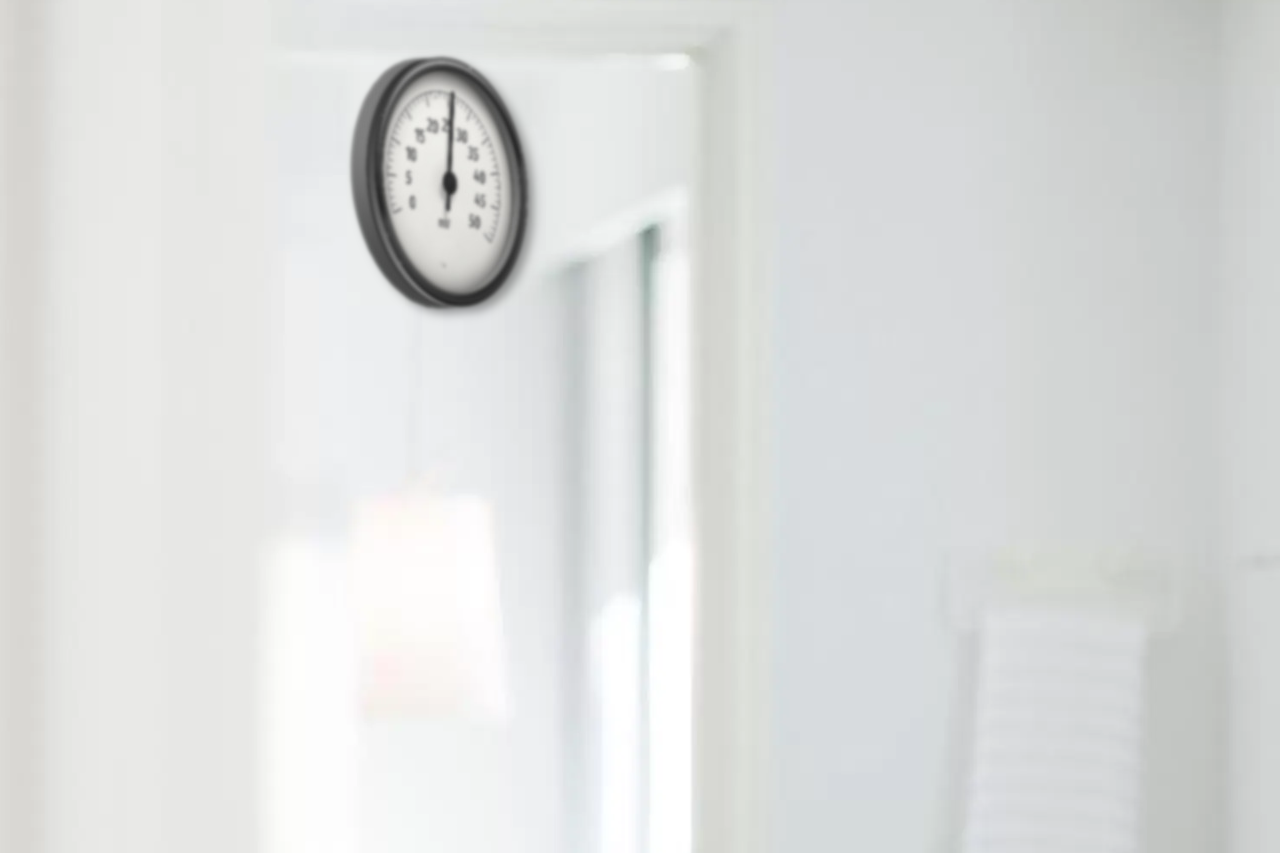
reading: 25mV
